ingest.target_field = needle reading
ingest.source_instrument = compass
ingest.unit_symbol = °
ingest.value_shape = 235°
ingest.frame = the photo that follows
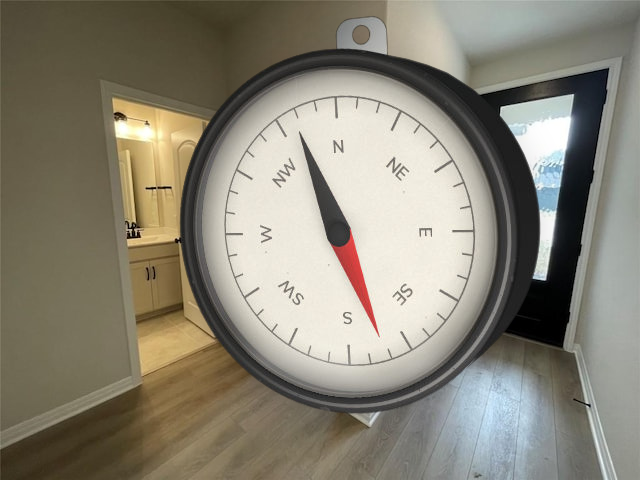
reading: 160°
